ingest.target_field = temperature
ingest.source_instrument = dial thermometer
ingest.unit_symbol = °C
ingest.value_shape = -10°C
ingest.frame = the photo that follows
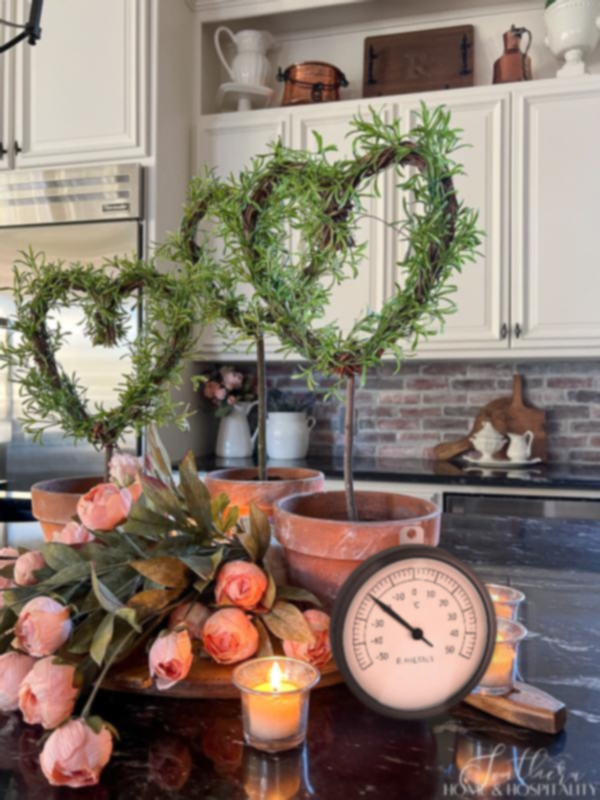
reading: -20°C
